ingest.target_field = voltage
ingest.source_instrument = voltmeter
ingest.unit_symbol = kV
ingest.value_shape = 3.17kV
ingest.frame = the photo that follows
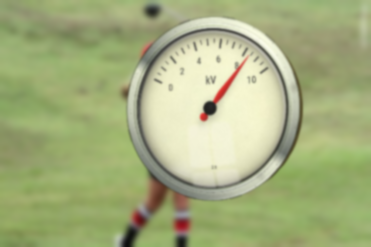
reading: 8.5kV
